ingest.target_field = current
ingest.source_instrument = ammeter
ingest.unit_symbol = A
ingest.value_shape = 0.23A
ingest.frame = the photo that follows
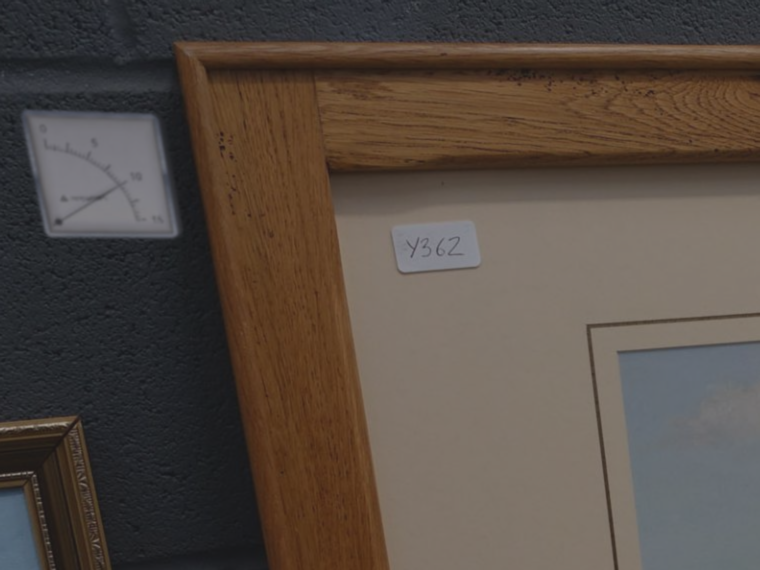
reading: 10A
